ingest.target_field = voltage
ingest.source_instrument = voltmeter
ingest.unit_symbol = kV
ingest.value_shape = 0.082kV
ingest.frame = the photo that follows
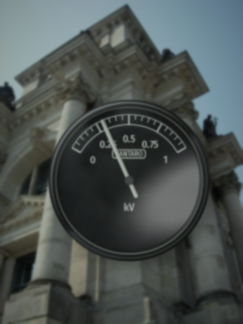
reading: 0.3kV
